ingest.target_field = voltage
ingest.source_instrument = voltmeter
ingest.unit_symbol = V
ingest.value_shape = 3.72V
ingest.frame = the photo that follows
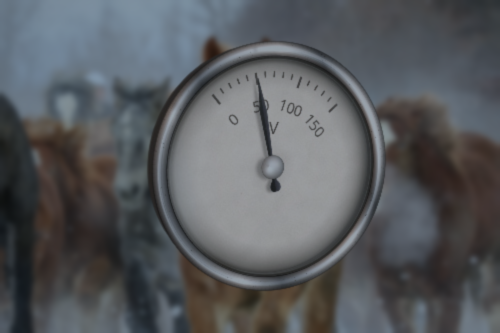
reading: 50V
